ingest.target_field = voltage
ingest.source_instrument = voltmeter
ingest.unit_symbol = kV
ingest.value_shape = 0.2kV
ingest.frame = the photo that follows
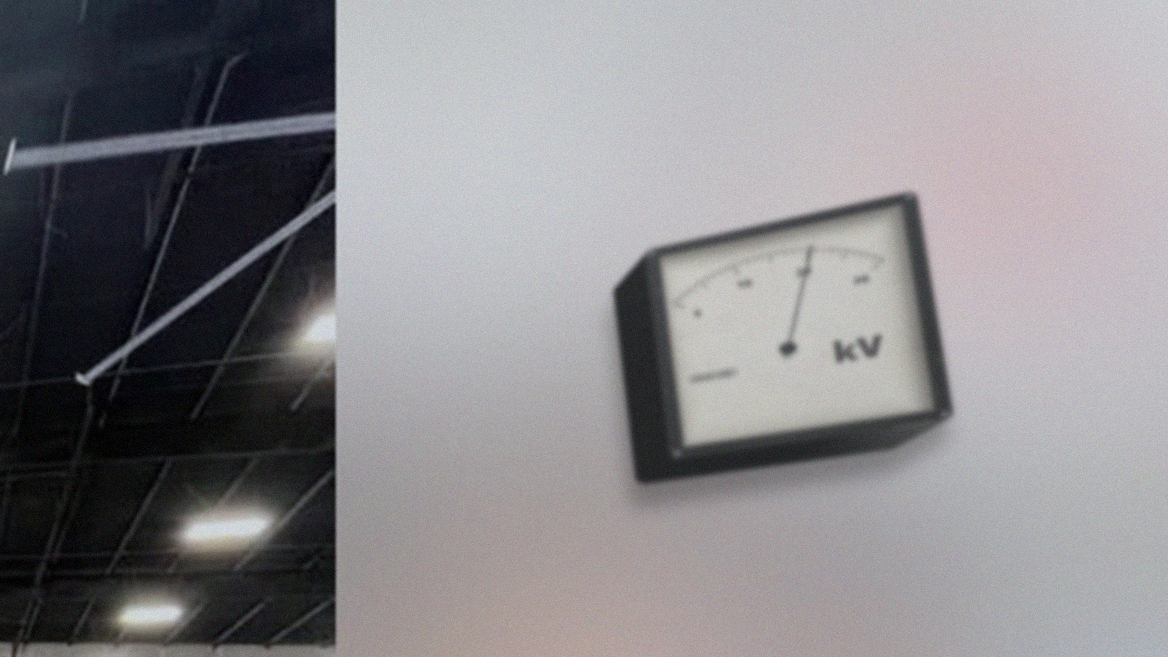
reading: 20kV
